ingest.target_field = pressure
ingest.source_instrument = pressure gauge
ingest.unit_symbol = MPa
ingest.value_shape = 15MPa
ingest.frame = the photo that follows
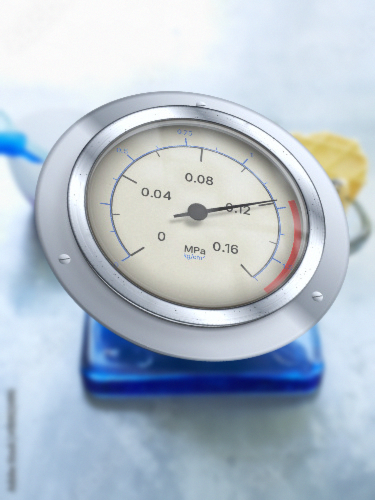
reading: 0.12MPa
